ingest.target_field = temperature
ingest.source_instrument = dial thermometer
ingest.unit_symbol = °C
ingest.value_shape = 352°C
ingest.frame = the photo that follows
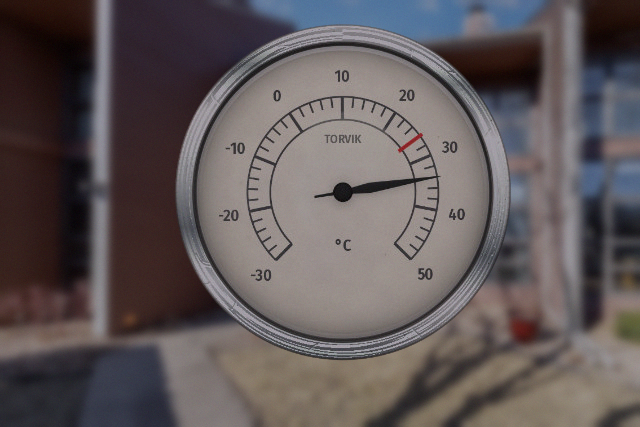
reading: 34°C
